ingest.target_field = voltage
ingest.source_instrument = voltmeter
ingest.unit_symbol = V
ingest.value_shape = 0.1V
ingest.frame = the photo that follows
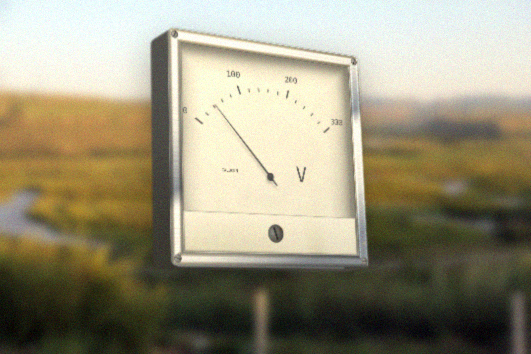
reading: 40V
